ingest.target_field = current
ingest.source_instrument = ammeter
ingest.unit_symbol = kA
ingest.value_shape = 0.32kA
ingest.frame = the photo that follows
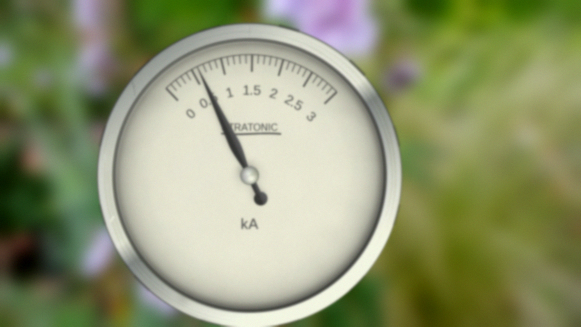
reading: 0.6kA
